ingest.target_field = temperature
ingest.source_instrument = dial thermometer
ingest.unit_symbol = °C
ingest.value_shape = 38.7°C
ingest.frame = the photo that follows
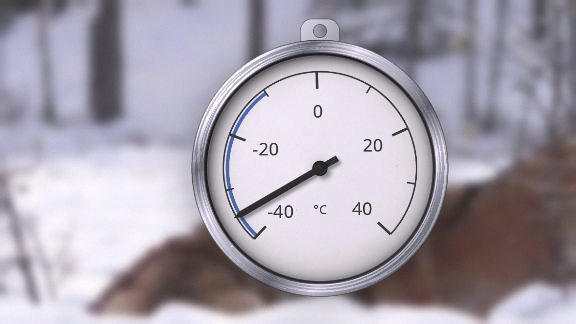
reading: -35°C
